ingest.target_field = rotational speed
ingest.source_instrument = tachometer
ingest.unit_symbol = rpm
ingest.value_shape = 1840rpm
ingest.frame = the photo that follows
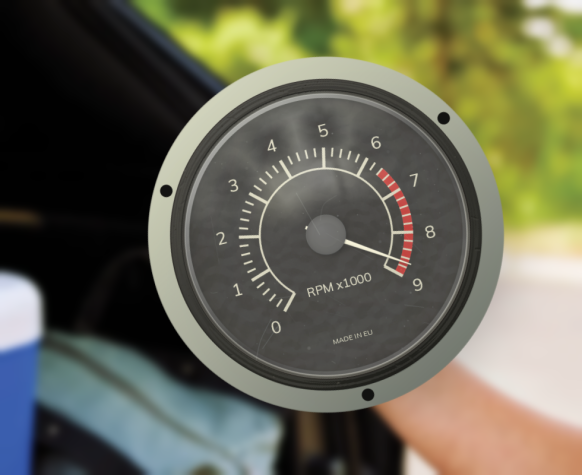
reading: 8700rpm
